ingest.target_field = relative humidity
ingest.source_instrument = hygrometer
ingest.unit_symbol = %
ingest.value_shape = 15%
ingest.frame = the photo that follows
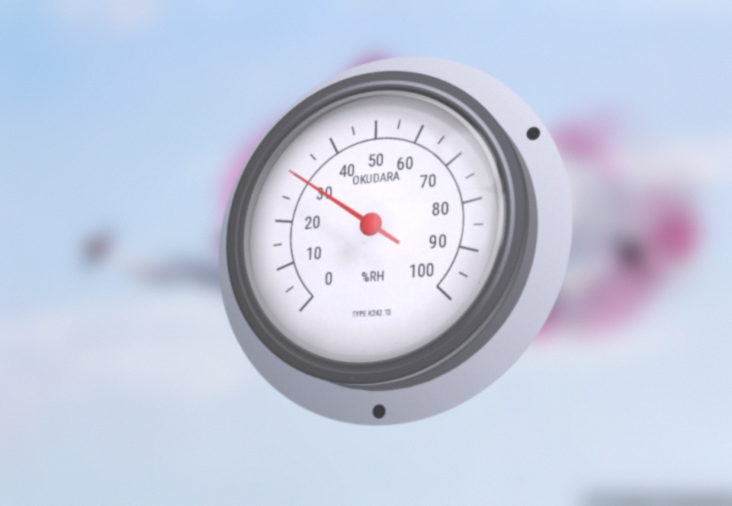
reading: 30%
